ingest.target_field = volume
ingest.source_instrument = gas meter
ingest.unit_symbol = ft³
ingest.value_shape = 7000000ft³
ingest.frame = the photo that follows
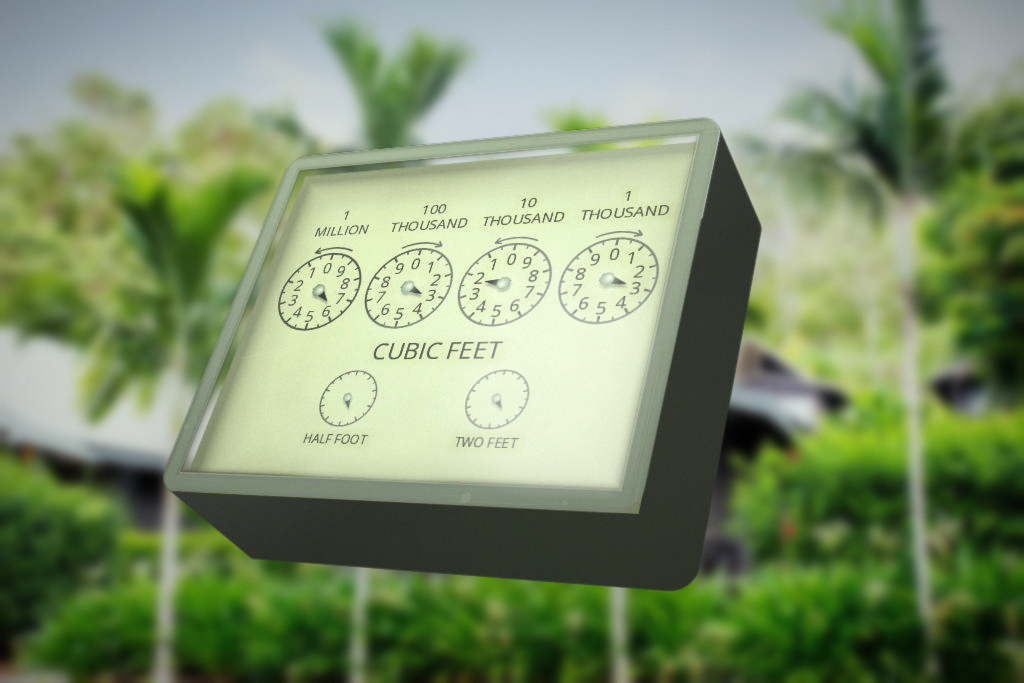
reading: 632300ft³
